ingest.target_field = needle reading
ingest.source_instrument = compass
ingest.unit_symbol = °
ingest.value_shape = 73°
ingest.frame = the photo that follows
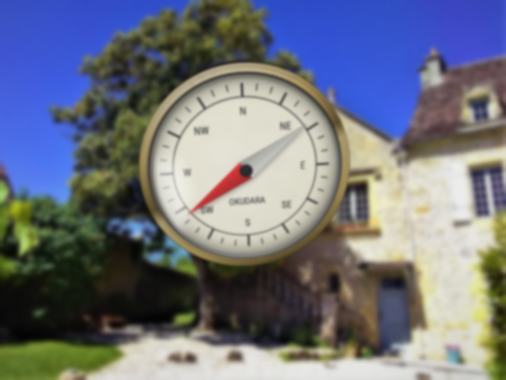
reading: 235°
